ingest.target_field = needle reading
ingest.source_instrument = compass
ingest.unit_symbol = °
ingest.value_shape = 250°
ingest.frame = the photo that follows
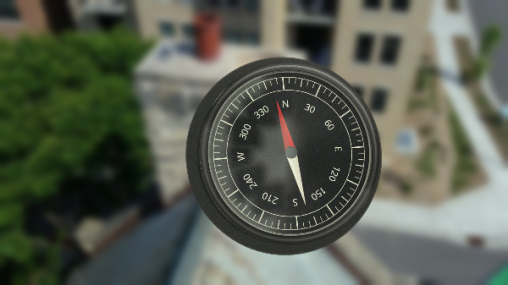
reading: 350°
